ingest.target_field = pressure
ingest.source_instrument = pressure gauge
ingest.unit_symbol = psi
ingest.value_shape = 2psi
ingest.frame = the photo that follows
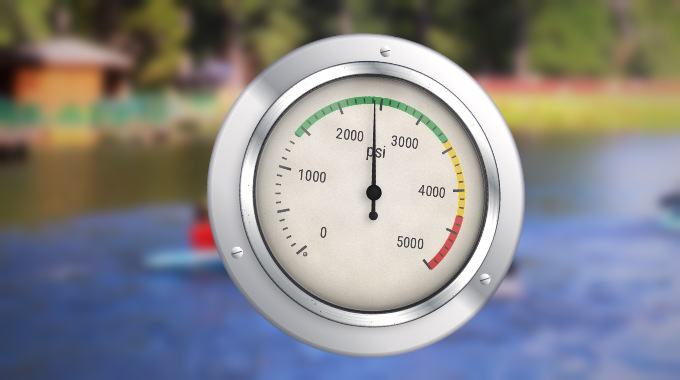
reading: 2400psi
